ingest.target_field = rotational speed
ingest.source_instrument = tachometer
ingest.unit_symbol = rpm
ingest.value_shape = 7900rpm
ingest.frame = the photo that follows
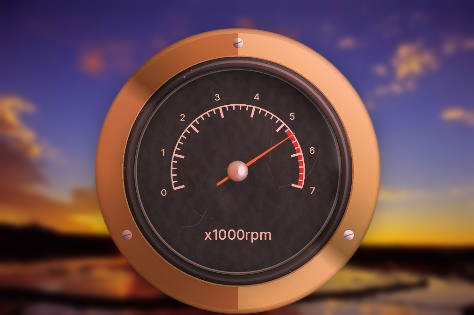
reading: 5400rpm
